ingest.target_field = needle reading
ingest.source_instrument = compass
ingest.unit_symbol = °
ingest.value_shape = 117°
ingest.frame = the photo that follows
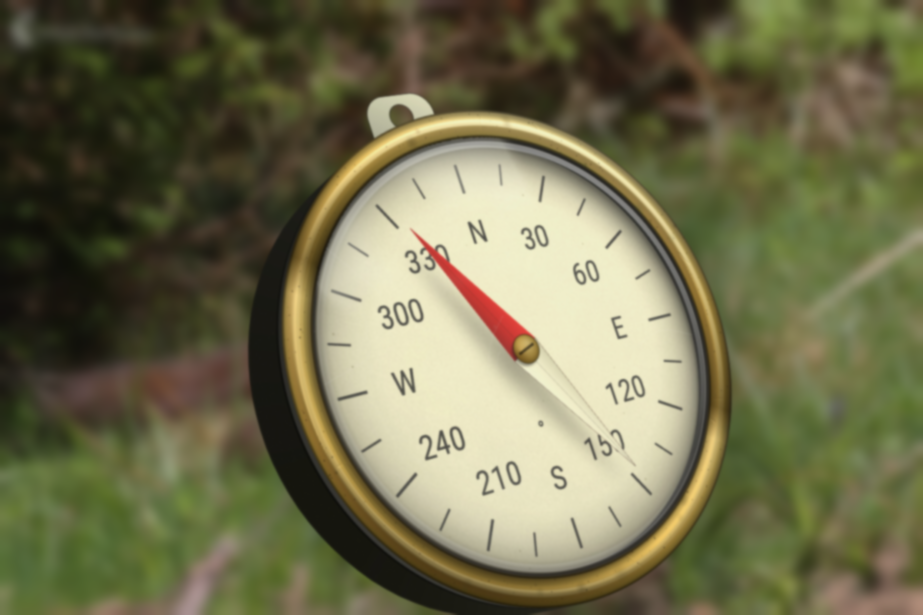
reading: 330°
